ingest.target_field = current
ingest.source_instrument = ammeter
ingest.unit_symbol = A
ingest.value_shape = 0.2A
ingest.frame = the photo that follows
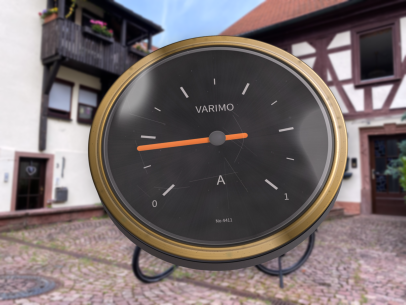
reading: 0.15A
